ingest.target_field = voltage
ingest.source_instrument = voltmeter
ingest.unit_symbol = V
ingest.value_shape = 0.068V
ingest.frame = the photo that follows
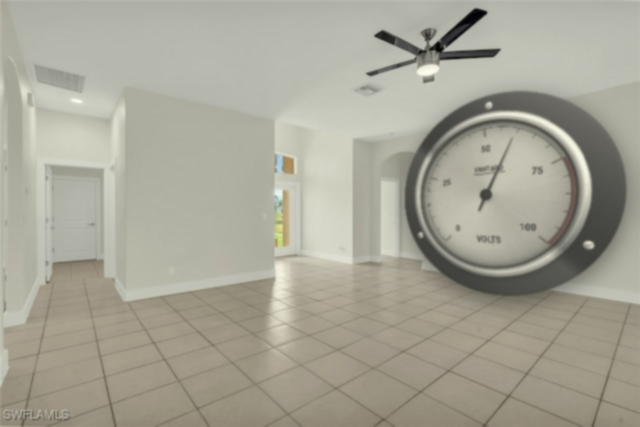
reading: 60V
